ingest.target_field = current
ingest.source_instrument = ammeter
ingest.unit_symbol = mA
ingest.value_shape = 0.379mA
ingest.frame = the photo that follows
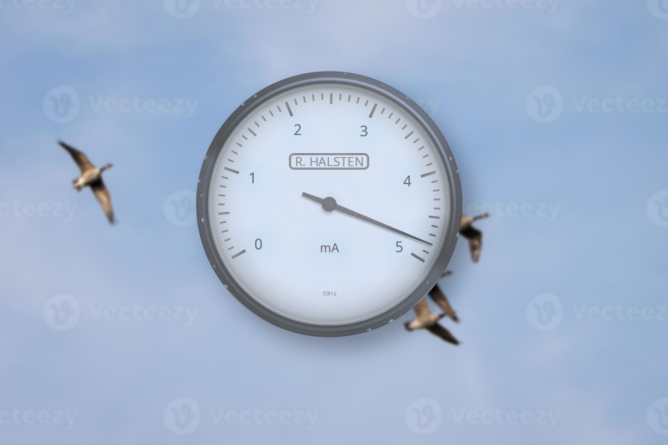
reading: 4.8mA
